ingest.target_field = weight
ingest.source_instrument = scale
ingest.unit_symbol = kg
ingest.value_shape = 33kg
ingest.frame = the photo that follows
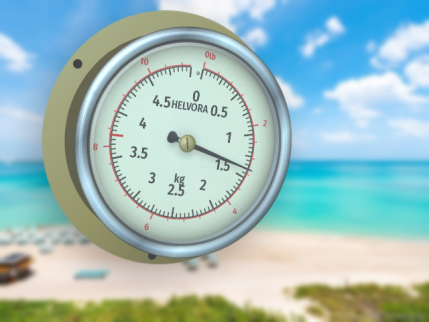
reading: 1.4kg
